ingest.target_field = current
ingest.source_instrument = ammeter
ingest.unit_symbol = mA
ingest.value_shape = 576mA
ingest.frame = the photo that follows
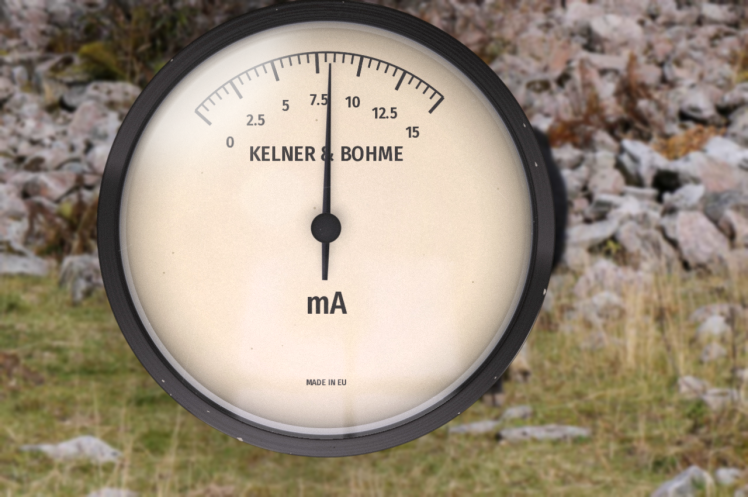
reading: 8.25mA
